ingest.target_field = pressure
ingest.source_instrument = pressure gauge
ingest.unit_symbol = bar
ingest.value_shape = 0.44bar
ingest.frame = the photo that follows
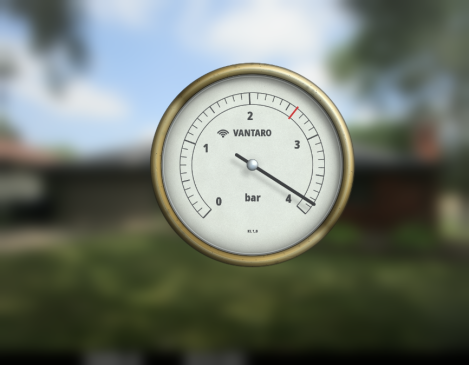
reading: 3.85bar
